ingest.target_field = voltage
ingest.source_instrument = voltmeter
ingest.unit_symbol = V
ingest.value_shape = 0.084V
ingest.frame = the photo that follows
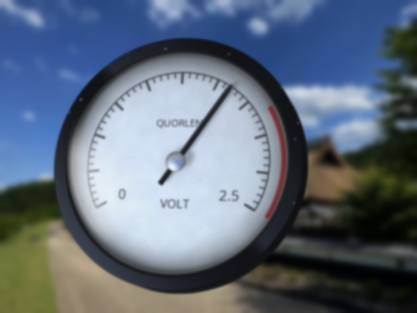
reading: 1.6V
